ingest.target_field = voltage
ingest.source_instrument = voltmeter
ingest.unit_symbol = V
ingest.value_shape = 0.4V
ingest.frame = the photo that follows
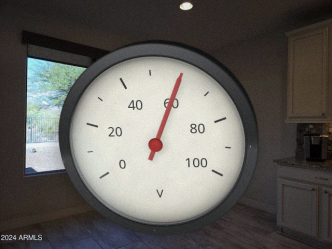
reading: 60V
